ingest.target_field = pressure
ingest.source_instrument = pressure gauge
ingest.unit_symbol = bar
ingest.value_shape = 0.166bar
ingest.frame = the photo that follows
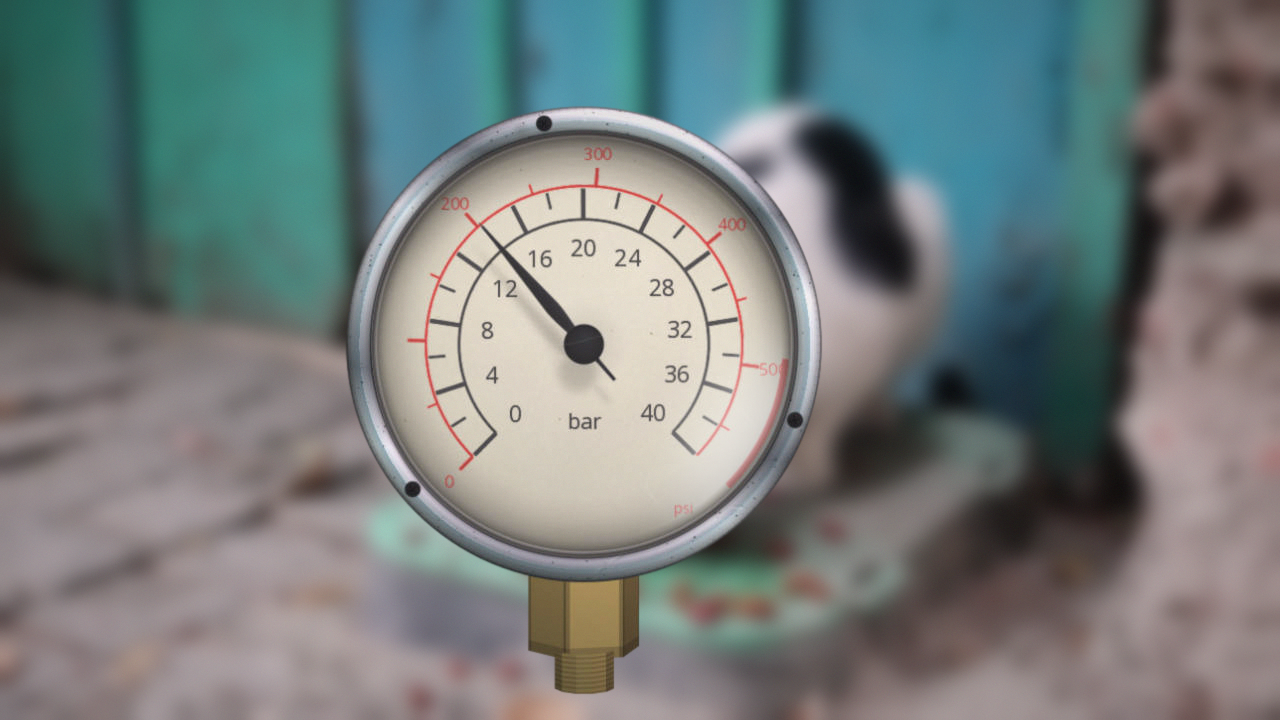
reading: 14bar
